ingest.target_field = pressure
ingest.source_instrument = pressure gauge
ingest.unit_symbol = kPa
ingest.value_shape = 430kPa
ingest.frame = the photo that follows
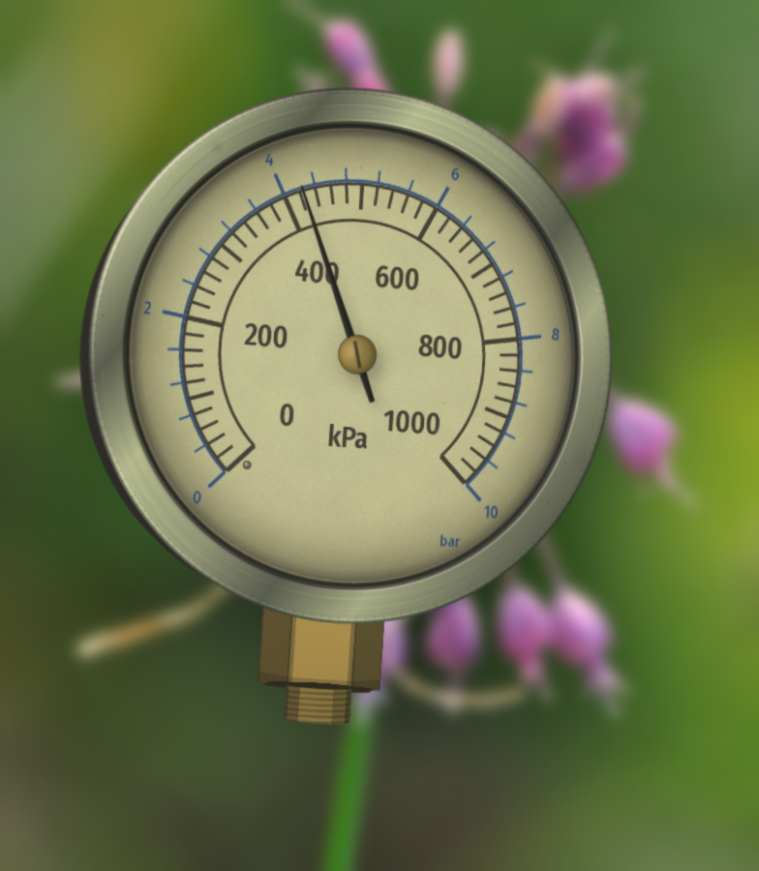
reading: 420kPa
